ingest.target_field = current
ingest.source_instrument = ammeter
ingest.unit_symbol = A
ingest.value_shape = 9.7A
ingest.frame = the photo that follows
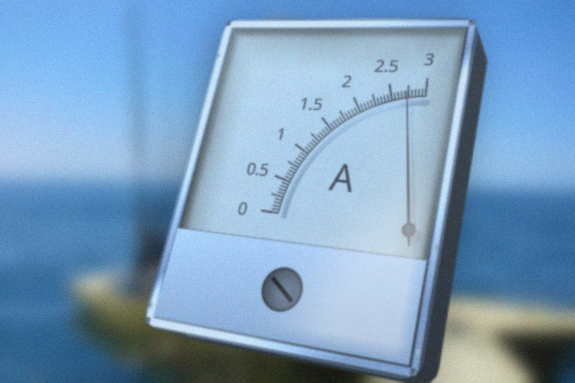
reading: 2.75A
